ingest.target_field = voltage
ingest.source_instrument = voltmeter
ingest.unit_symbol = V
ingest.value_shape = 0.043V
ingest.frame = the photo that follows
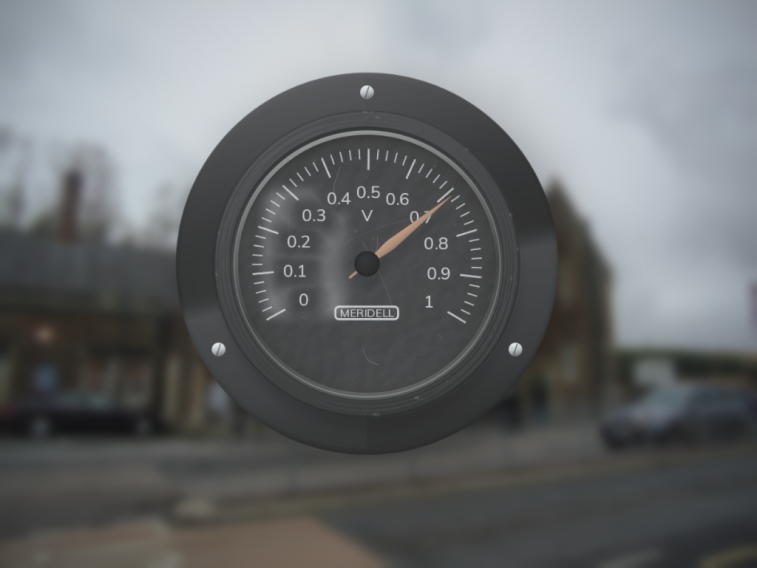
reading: 0.71V
